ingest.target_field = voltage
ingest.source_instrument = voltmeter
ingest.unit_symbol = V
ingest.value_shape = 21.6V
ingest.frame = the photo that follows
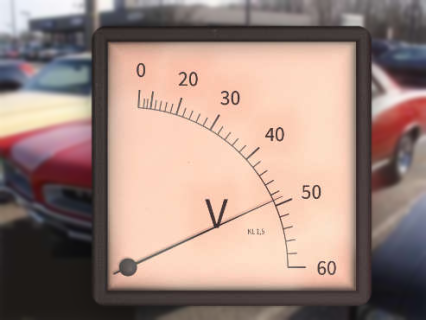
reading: 49V
